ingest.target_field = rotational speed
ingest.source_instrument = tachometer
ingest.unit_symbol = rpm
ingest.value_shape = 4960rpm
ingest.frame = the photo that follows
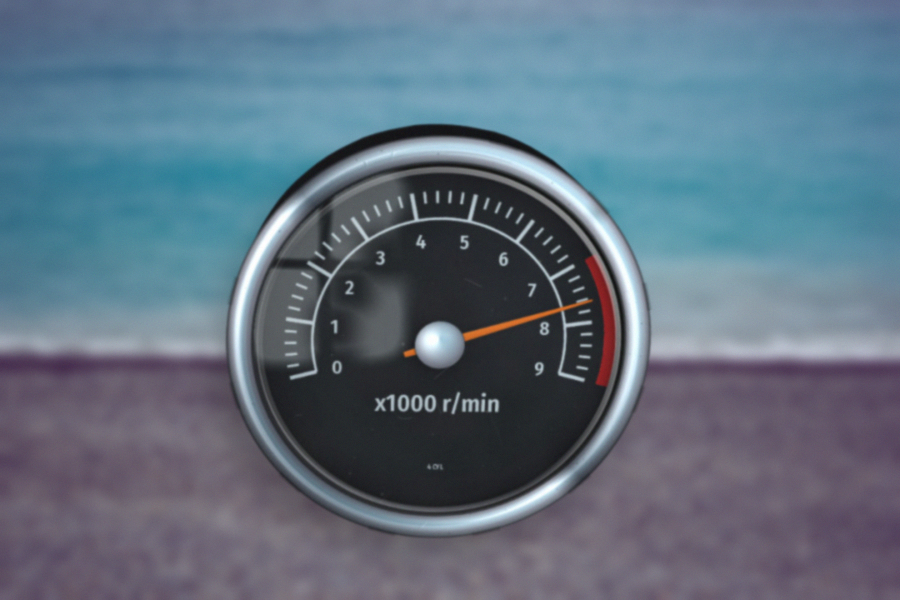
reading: 7600rpm
